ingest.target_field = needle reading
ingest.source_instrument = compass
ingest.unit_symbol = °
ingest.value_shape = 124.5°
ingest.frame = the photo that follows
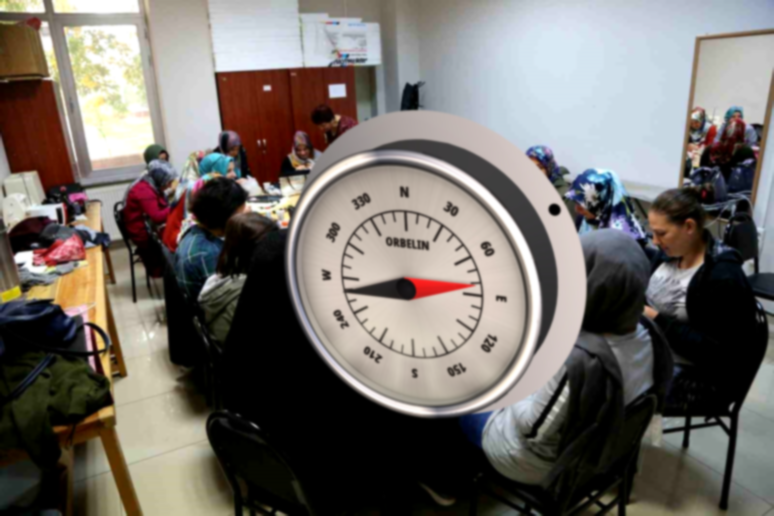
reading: 80°
